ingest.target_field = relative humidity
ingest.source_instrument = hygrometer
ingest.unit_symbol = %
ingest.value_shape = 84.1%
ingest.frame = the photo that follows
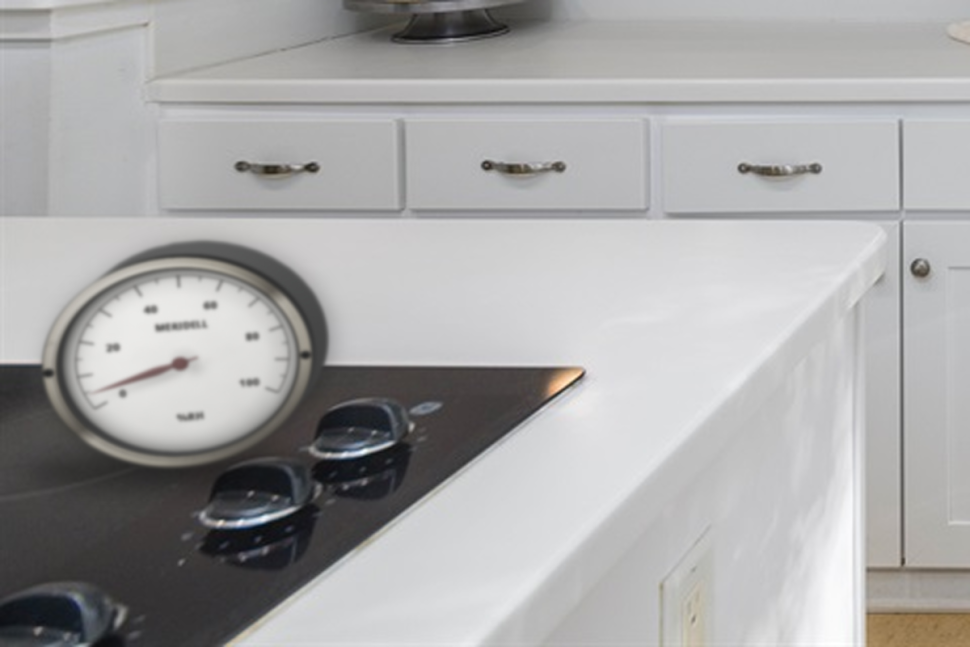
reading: 5%
